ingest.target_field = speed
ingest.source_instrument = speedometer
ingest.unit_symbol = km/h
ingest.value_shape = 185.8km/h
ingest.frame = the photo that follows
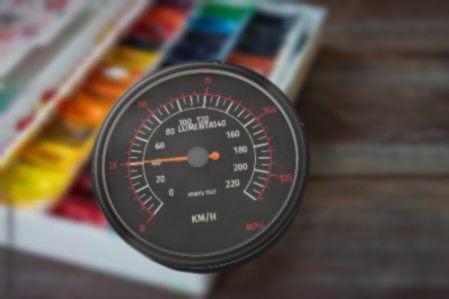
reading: 40km/h
